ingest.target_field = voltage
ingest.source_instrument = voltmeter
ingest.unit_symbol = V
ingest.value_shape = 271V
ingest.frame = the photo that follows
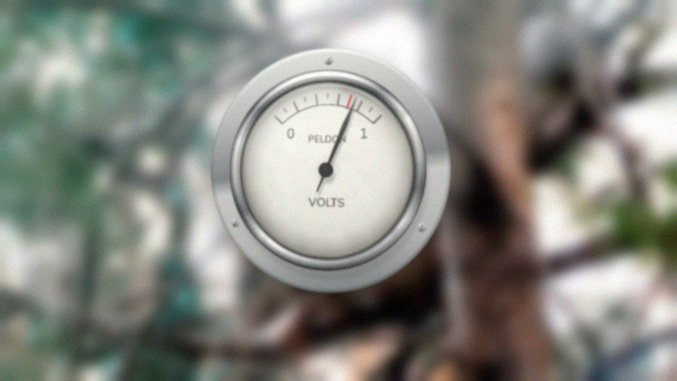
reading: 0.75V
